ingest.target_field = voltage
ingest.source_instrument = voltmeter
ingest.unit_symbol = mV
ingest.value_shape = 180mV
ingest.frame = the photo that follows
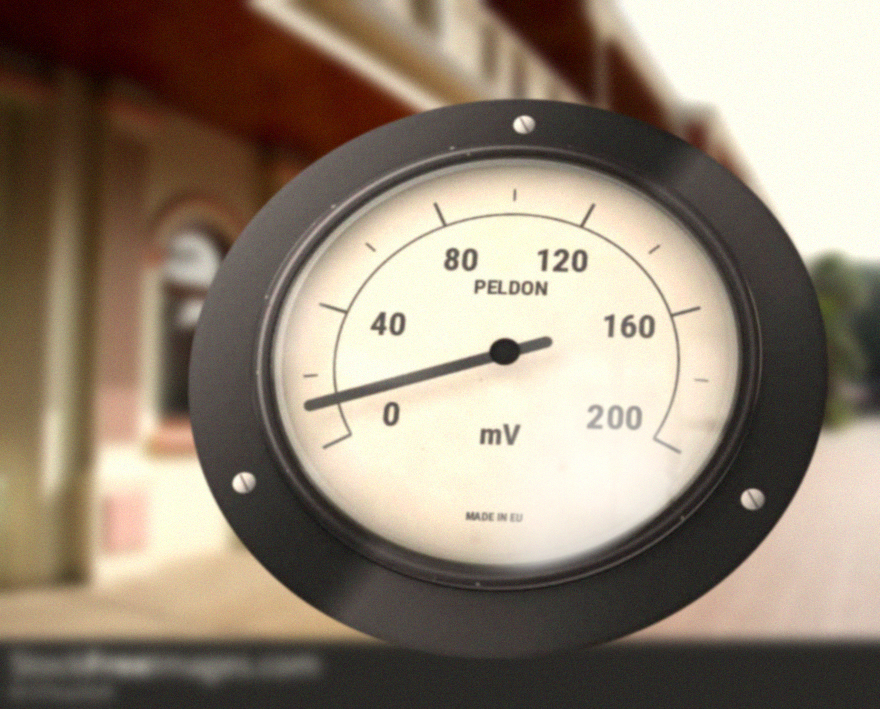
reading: 10mV
